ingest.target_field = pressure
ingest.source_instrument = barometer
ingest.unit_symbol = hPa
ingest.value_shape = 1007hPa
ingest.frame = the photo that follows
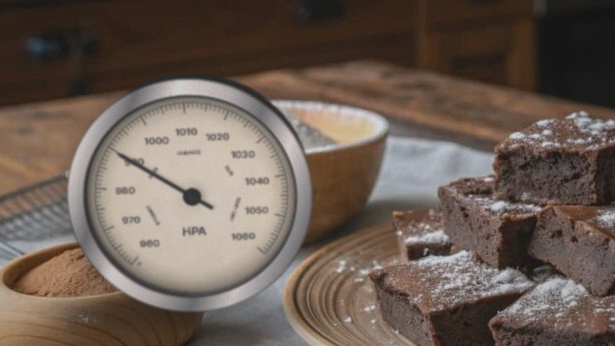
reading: 990hPa
